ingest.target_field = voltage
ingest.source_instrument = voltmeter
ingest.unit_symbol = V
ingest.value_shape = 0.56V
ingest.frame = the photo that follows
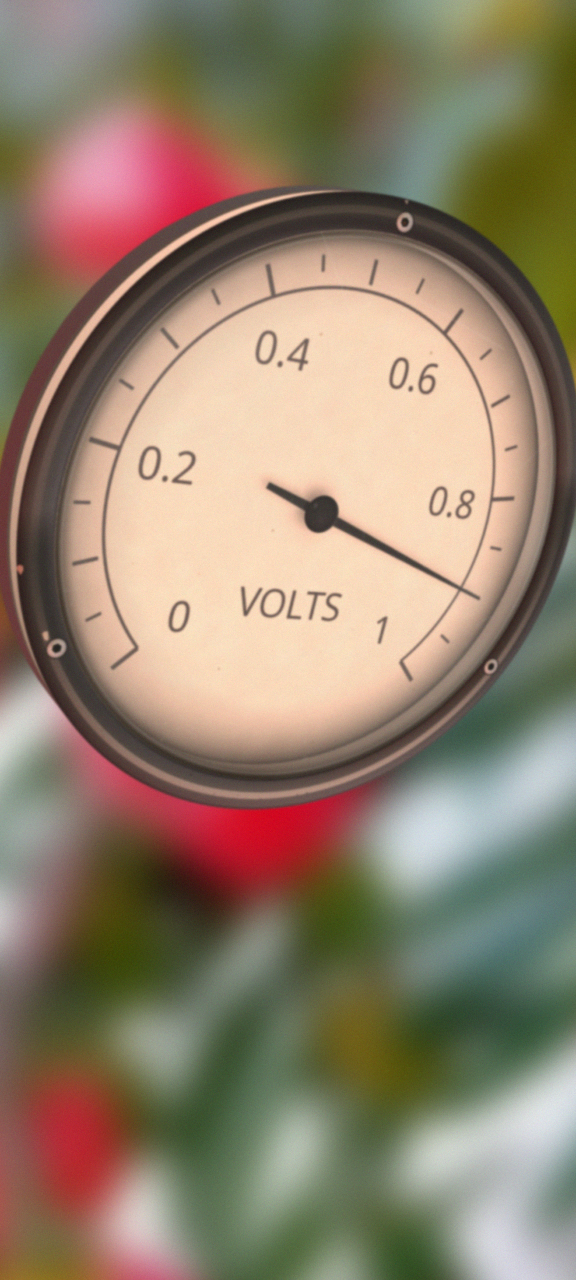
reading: 0.9V
